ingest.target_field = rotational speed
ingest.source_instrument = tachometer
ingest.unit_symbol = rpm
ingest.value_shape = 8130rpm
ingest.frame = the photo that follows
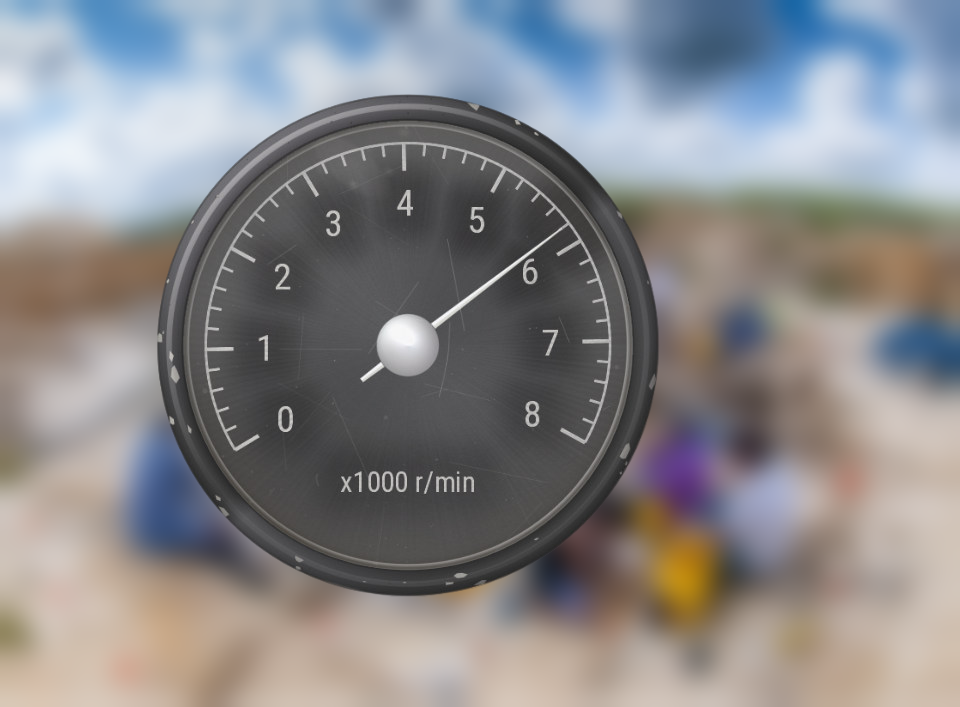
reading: 5800rpm
